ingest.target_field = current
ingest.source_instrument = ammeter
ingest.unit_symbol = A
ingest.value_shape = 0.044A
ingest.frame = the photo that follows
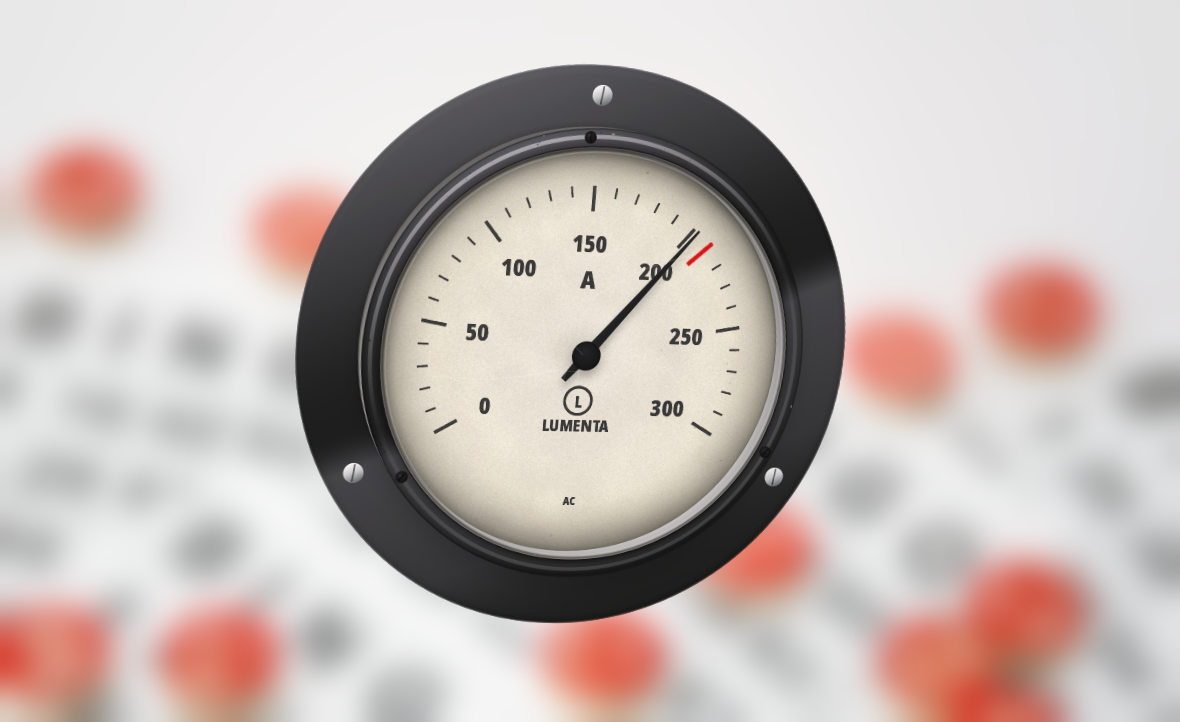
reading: 200A
